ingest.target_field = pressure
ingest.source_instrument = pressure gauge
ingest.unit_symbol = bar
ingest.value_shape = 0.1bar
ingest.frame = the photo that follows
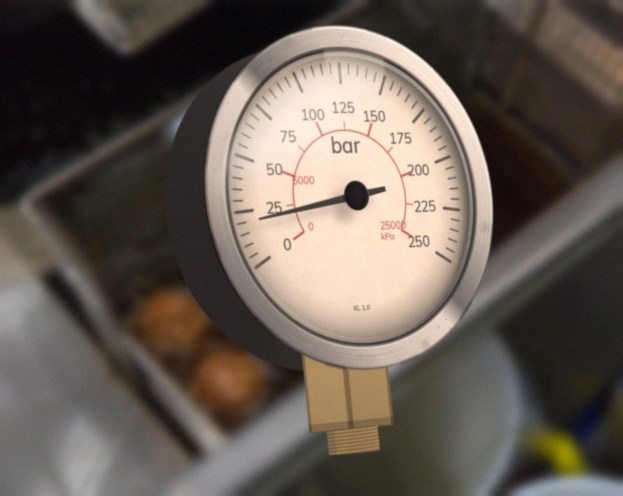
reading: 20bar
